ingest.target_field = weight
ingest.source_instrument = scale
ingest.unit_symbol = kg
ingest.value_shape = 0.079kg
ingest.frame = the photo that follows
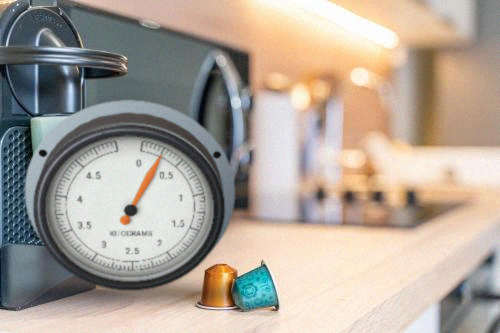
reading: 0.25kg
